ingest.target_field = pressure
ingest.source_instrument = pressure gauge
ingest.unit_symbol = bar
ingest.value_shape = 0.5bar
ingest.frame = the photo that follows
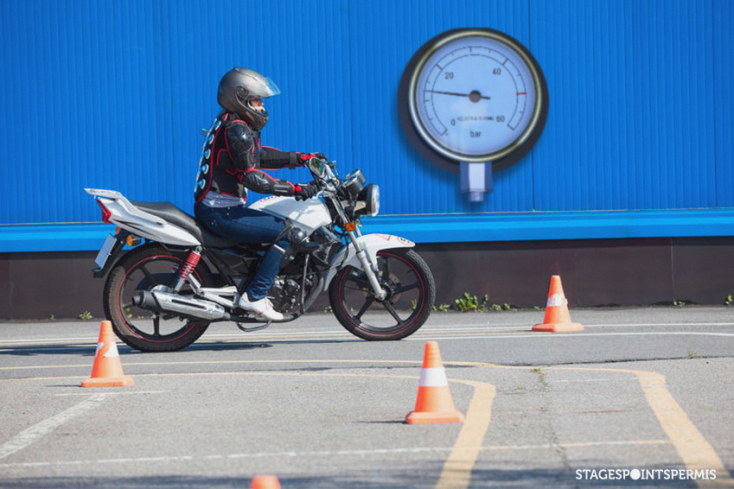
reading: 12.5bar
